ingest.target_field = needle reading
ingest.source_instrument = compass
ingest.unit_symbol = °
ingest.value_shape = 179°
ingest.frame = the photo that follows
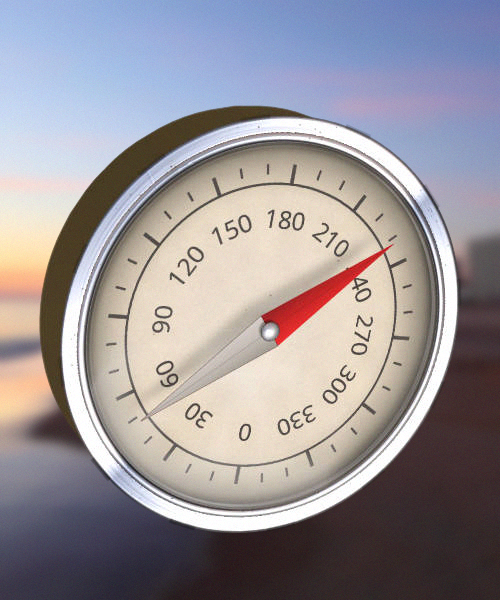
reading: 230°
